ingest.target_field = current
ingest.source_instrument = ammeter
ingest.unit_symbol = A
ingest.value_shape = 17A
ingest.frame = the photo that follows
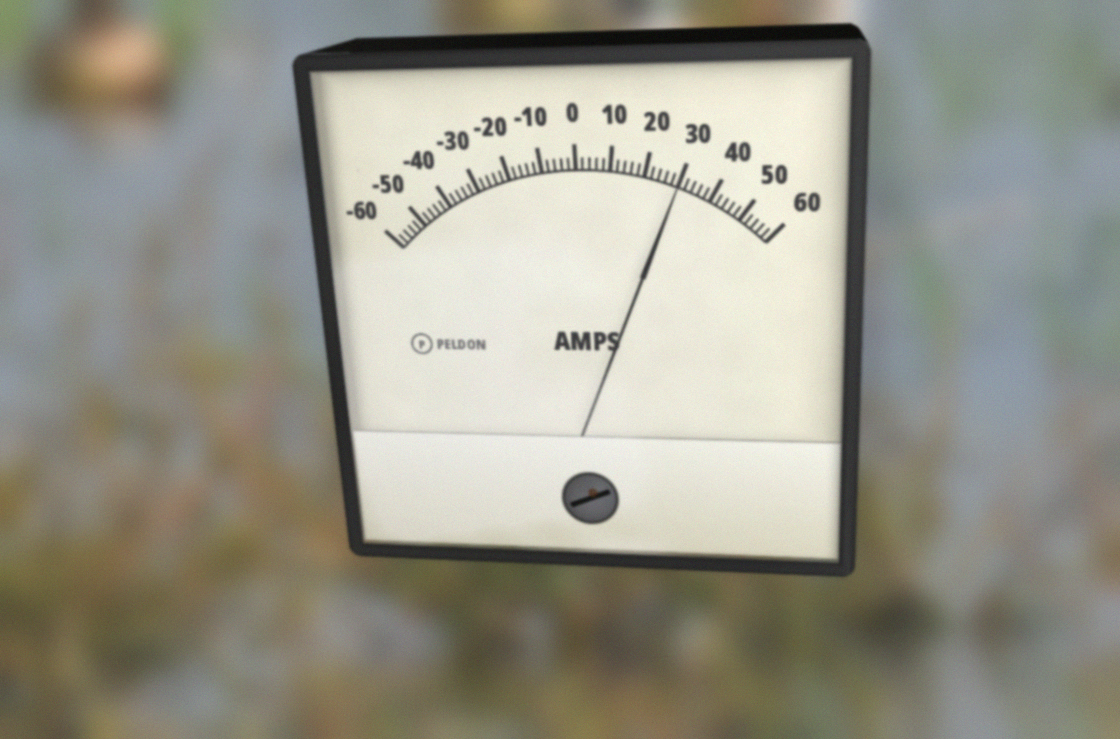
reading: 30A
